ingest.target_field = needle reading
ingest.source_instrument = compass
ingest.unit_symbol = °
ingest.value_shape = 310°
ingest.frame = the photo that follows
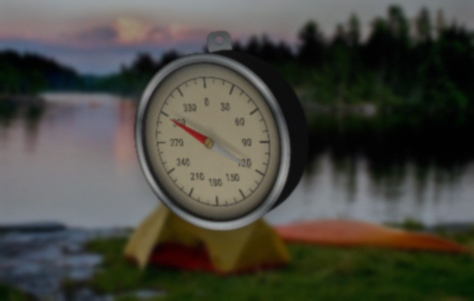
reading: 300°
